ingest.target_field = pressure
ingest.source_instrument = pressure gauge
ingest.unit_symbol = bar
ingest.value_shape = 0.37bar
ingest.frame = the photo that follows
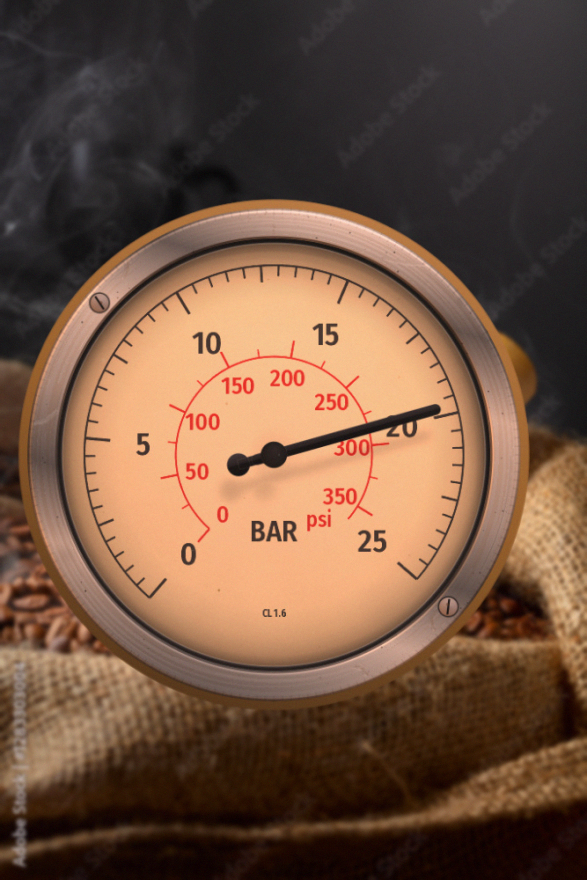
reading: 19.75bar
